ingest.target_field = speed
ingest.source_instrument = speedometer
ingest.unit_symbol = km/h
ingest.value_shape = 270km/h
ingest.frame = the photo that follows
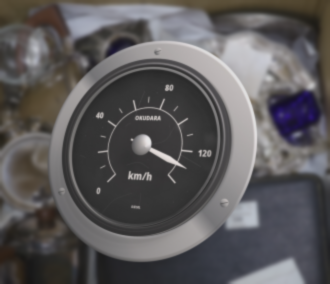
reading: 130km/h
